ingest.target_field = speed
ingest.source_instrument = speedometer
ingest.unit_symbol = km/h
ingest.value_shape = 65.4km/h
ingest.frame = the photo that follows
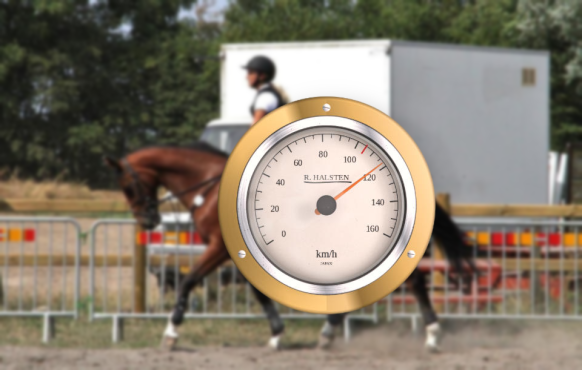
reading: 117.5km/h
